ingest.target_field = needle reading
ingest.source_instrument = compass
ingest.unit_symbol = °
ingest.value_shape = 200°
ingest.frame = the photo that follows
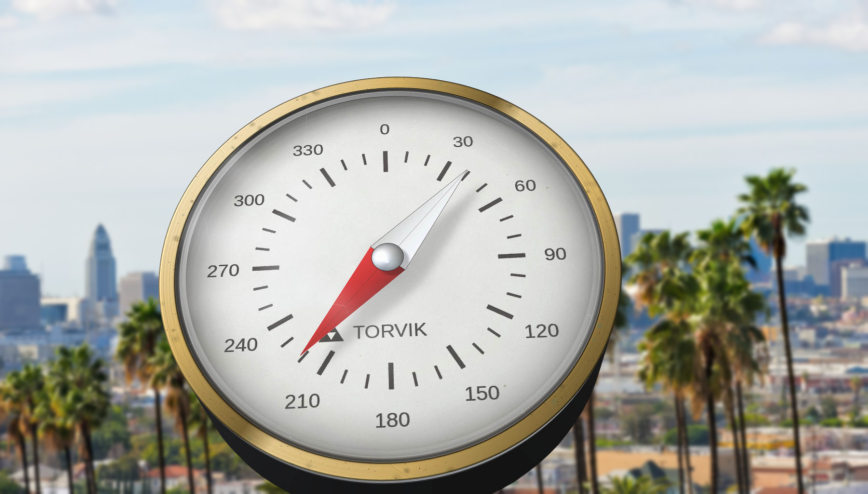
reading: 220°
